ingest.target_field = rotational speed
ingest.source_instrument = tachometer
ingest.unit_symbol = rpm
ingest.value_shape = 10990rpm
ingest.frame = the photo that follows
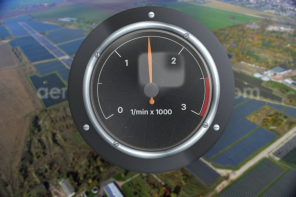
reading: 1500rpm
